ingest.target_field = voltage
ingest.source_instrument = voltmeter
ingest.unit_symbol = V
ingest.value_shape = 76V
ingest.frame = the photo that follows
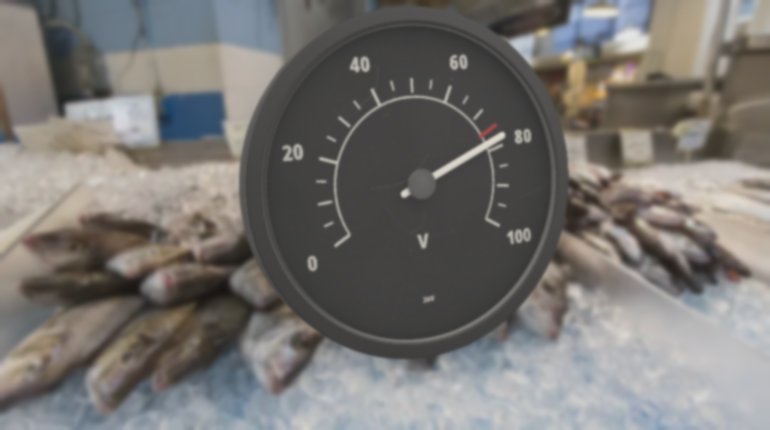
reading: 77.5V
